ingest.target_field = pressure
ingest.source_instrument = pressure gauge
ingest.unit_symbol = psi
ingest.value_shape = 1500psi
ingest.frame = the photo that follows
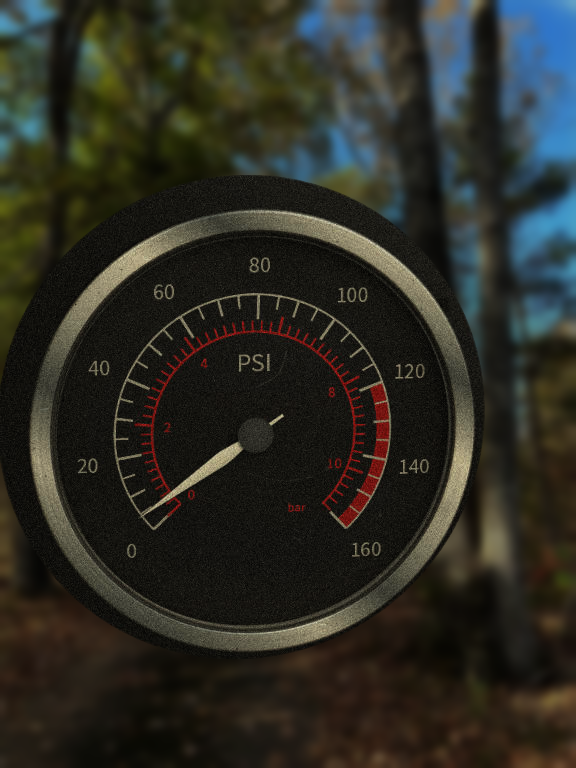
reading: 5psi
